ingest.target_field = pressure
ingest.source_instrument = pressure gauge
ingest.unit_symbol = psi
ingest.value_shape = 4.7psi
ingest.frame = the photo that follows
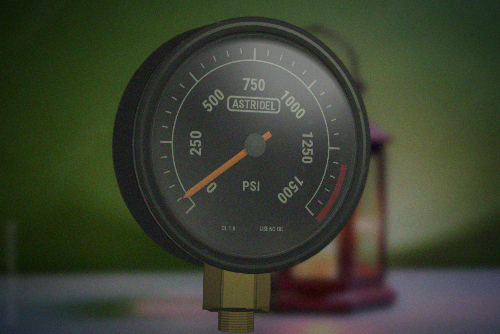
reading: 50psi
